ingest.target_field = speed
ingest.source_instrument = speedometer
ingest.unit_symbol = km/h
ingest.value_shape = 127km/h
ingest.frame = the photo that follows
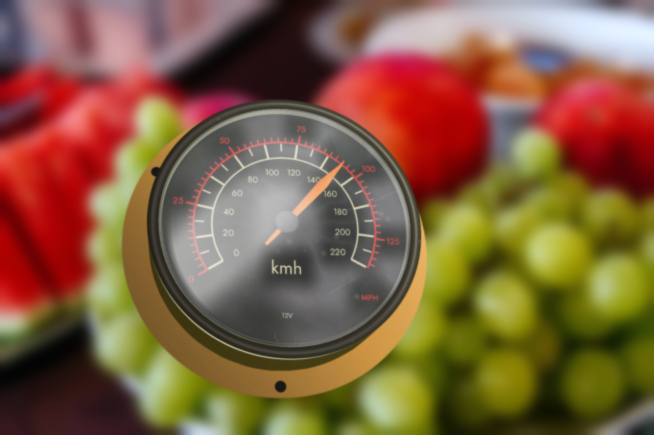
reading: 150km/h
